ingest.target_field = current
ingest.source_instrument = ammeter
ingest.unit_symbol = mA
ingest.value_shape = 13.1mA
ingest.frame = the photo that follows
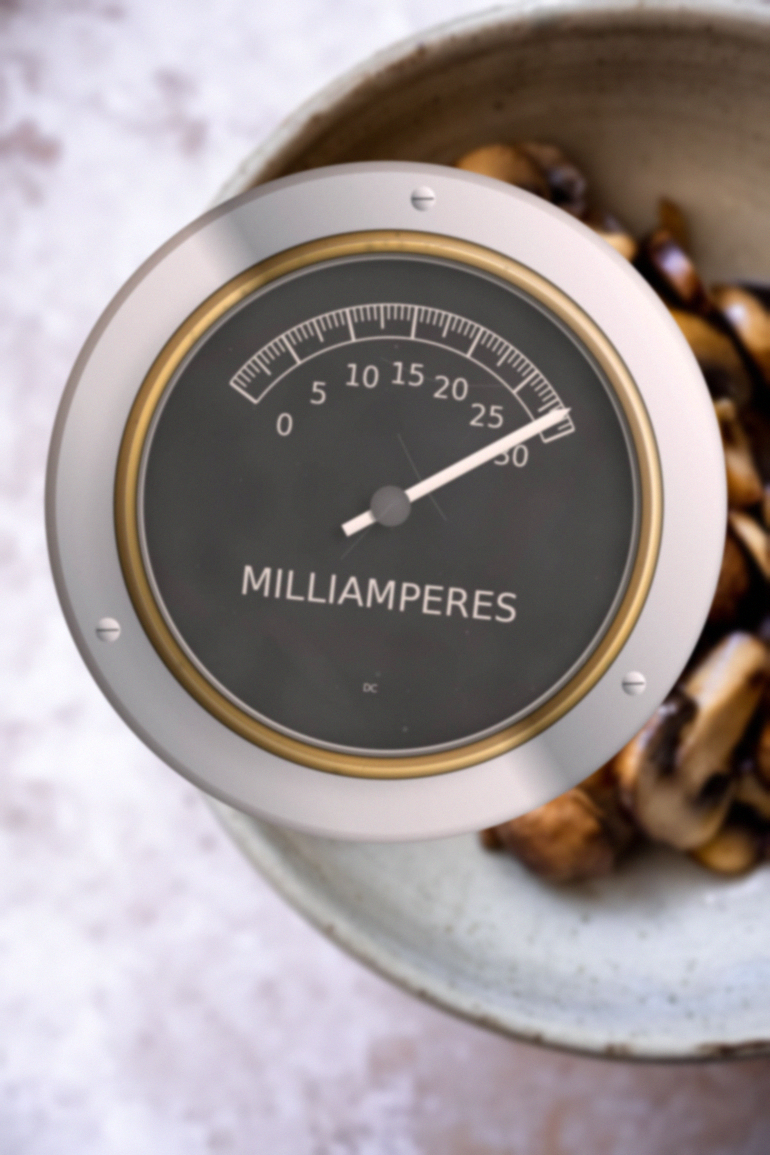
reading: 28.5mA
